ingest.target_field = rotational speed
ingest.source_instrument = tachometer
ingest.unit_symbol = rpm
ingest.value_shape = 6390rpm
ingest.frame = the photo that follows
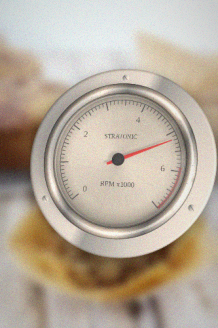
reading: 5200rpm
